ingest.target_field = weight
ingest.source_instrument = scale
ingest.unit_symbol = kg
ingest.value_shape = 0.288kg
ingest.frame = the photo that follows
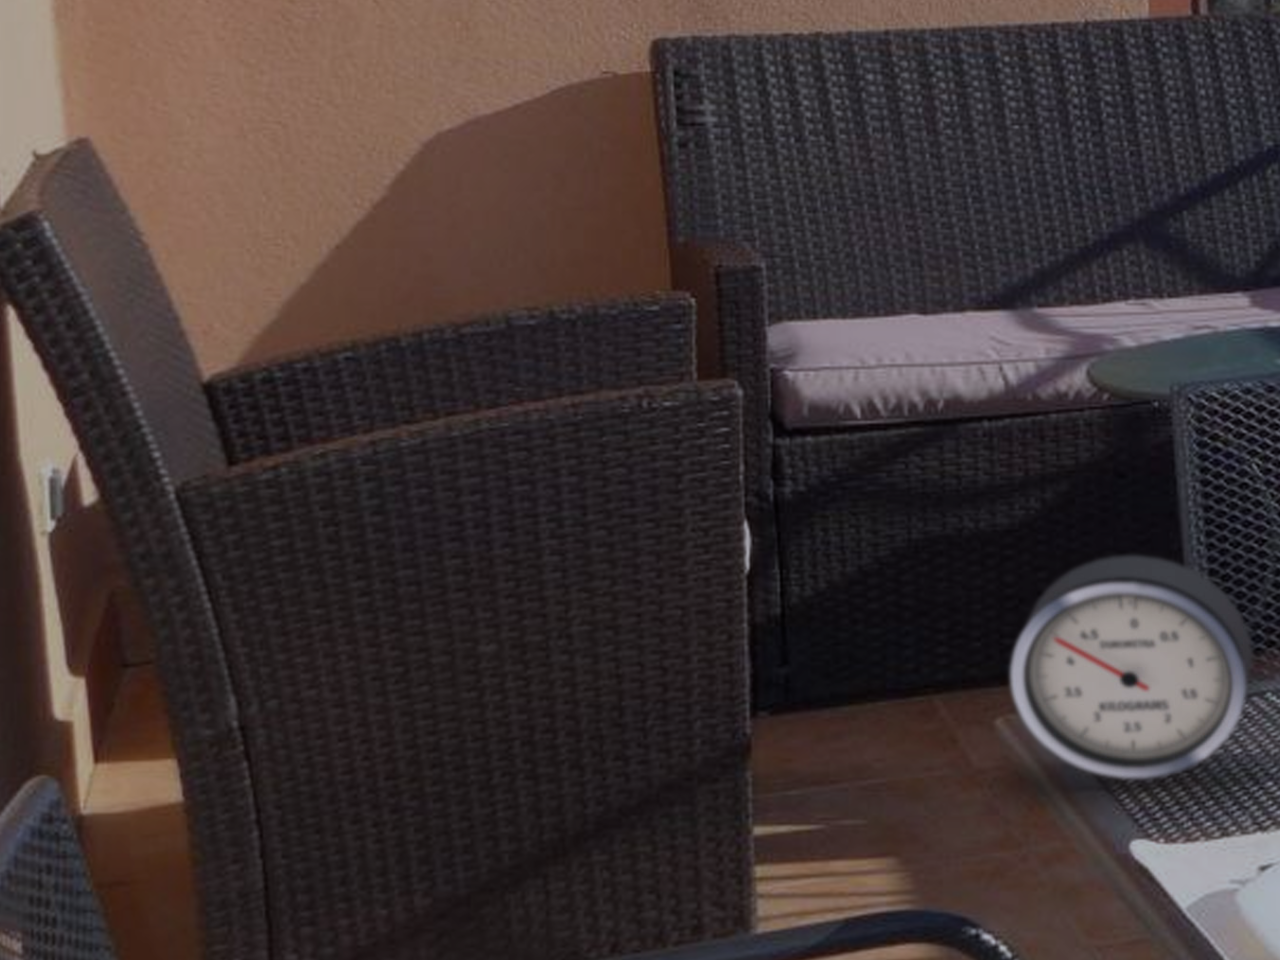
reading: 4.25kg
